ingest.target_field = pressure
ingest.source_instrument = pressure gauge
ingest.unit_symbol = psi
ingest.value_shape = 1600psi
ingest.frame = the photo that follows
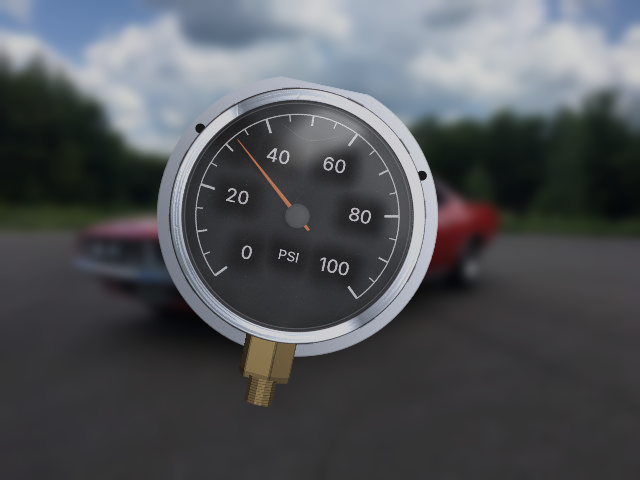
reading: 32.5psi
